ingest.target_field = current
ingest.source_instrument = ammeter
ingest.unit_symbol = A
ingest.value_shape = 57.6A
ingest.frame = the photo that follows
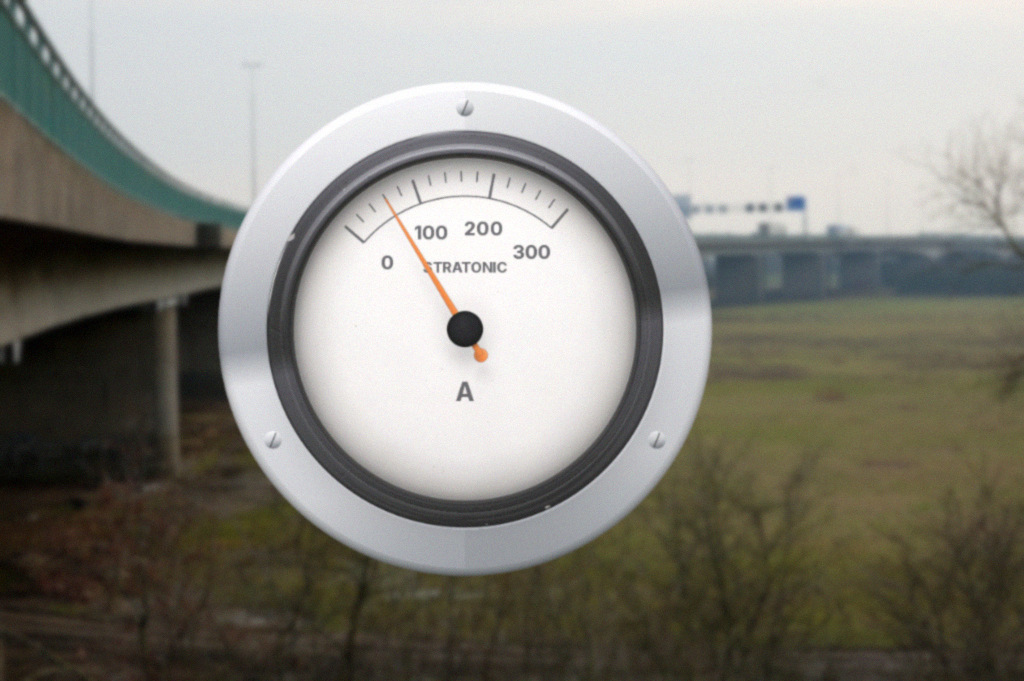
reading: 60A
